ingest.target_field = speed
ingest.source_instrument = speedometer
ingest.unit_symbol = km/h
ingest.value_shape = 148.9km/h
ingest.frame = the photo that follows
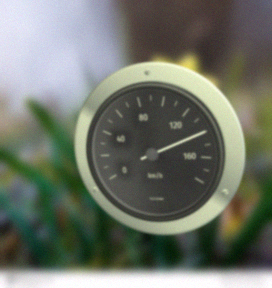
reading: 140km/h
